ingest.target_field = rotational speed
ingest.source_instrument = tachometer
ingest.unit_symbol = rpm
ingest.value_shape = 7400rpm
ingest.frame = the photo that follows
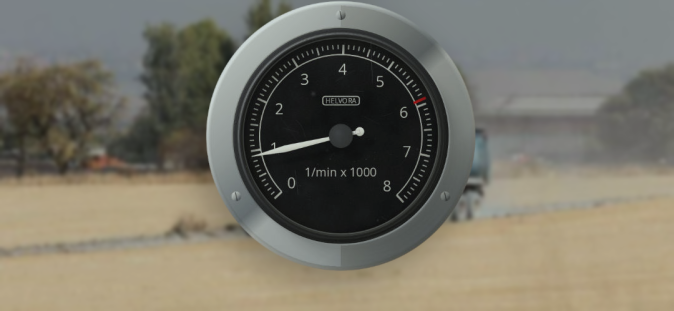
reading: 900rpm
